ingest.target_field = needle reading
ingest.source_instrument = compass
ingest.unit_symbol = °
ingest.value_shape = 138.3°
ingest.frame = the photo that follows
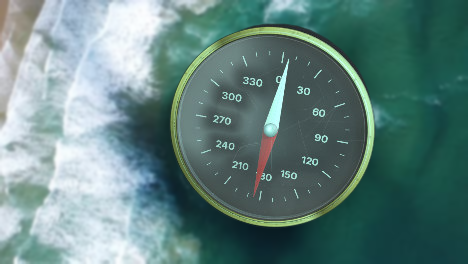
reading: 185°
